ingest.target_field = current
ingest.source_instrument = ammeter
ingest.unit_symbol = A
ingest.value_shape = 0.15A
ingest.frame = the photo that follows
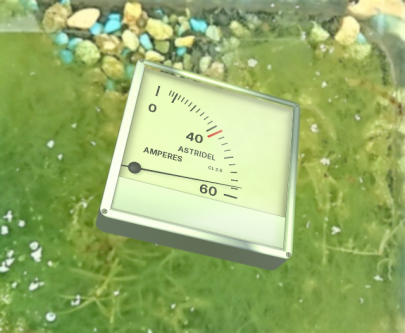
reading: 58A
